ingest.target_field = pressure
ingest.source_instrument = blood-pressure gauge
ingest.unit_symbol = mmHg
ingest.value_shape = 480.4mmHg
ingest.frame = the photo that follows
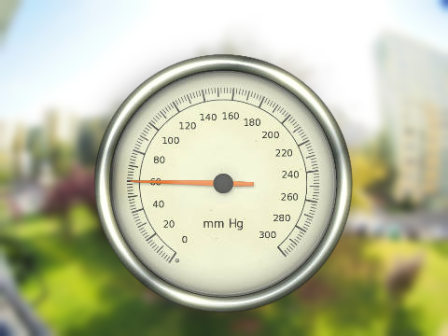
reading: 60mmHg
